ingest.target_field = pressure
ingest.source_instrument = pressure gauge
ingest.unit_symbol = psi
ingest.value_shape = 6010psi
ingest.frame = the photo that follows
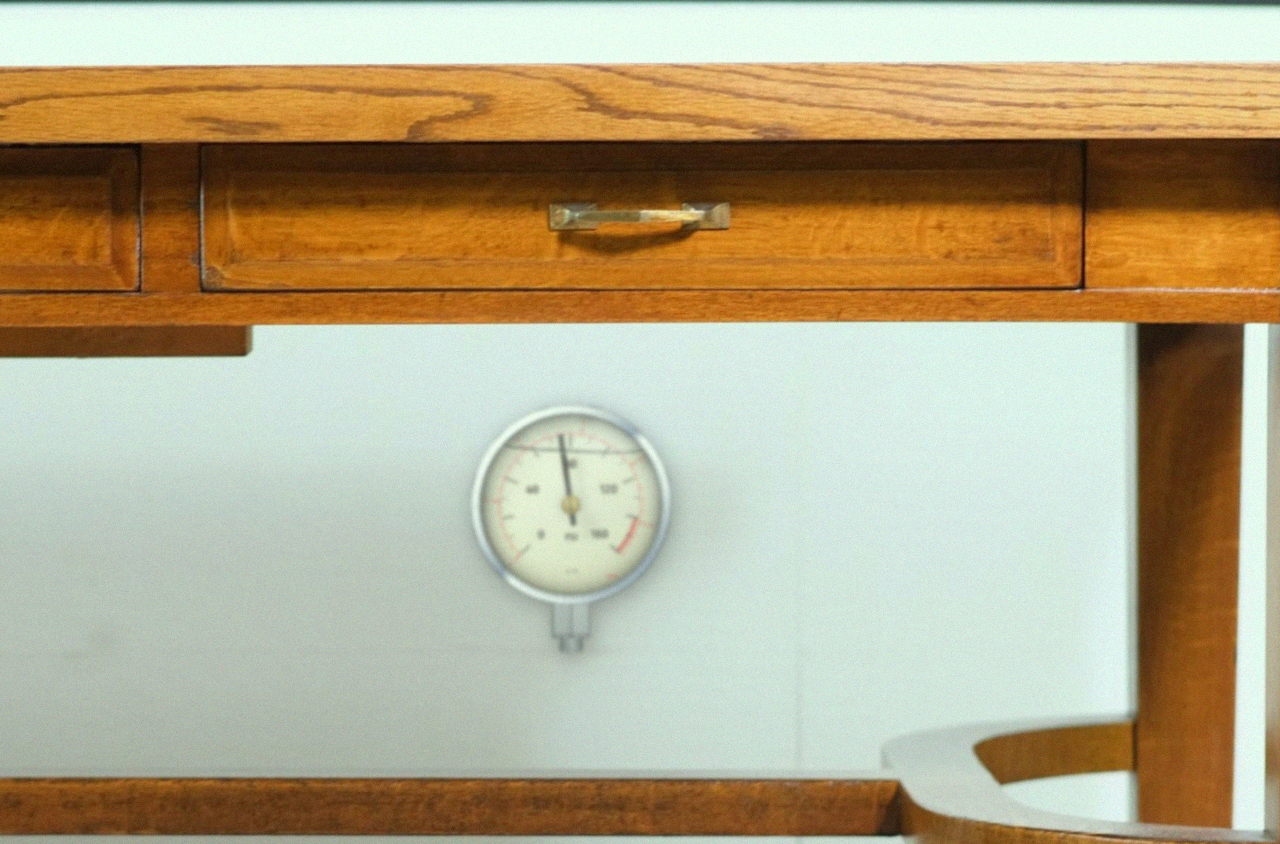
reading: 75psi
